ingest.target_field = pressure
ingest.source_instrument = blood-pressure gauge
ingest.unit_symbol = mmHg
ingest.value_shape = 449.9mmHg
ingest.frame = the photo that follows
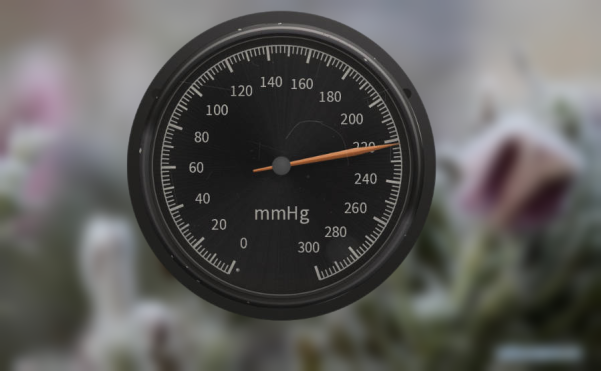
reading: 222mmHg
